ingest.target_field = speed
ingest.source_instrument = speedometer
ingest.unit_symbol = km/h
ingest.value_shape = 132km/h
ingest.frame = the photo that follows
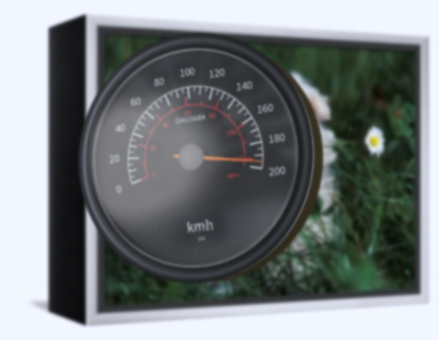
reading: 195km/h
